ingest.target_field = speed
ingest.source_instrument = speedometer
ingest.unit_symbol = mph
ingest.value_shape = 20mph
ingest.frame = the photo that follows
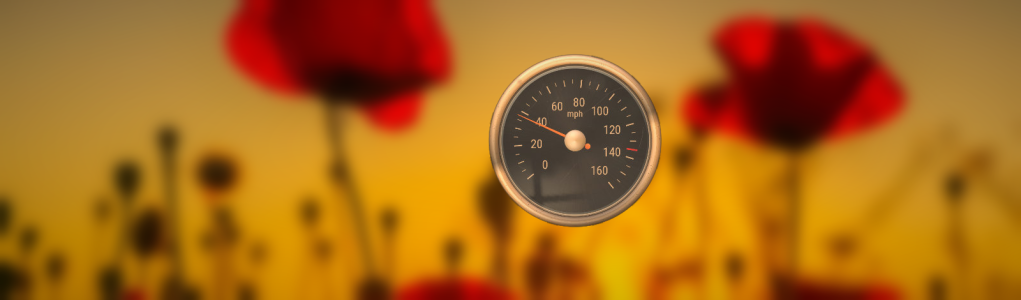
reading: 37.5mph
